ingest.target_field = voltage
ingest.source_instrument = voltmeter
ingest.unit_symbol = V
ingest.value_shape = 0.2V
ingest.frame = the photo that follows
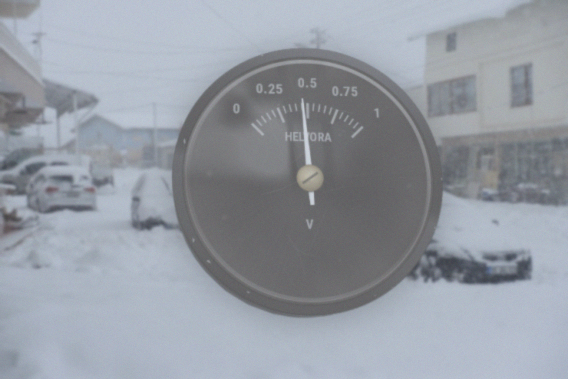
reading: 0.45V
